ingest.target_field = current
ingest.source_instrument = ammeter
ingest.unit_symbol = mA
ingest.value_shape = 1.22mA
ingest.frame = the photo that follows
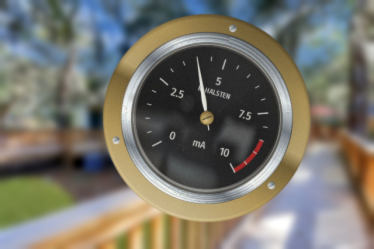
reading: 4mA
